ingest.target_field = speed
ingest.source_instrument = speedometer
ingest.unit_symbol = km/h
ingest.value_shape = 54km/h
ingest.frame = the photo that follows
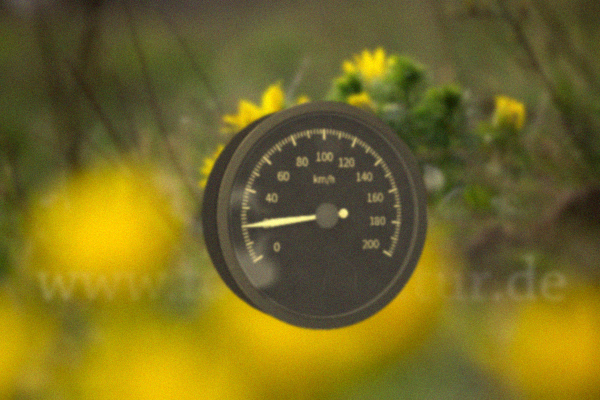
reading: 20km/h
